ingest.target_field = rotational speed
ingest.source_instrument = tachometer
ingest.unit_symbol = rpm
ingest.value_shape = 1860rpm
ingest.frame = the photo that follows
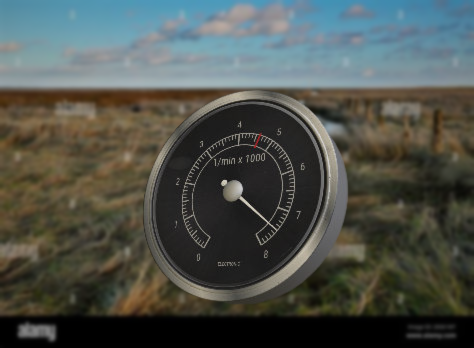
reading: 7500rpm
